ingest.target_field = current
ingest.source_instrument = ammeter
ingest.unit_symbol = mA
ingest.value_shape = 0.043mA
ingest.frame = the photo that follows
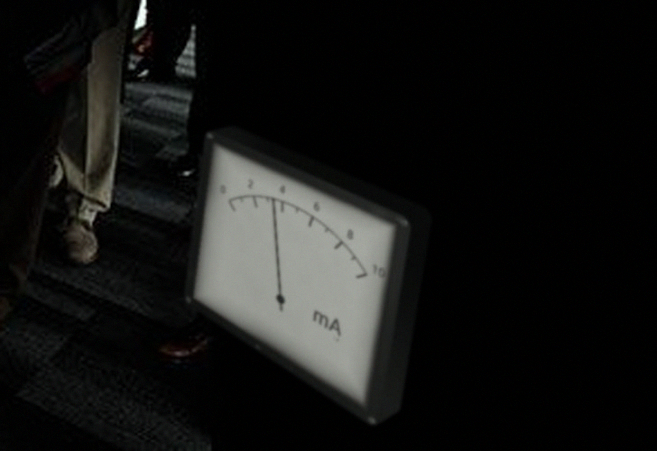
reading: 3.5mA
